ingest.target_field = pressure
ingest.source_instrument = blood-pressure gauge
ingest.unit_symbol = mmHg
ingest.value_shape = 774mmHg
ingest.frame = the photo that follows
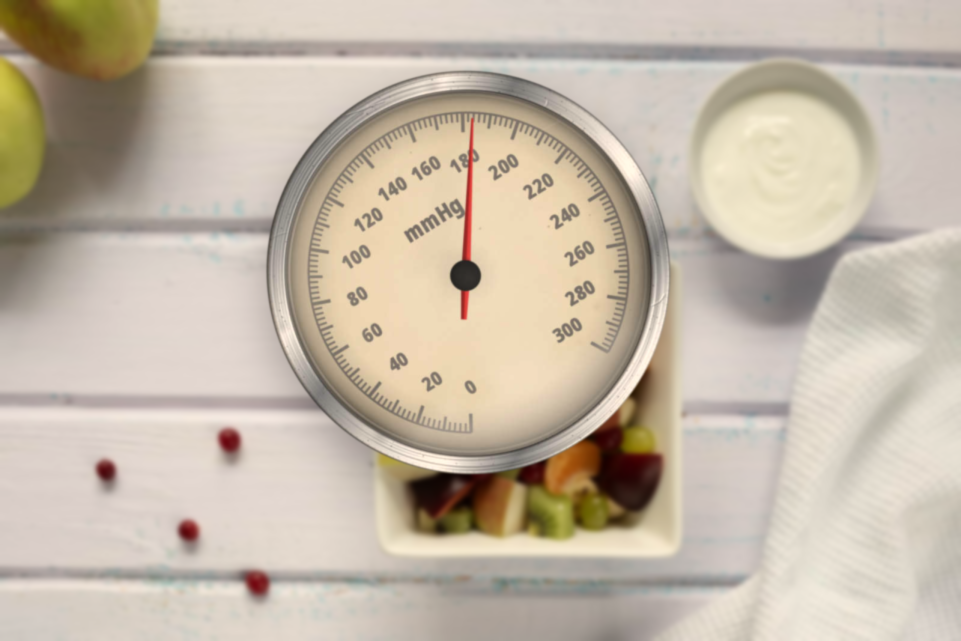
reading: 184mmHg
